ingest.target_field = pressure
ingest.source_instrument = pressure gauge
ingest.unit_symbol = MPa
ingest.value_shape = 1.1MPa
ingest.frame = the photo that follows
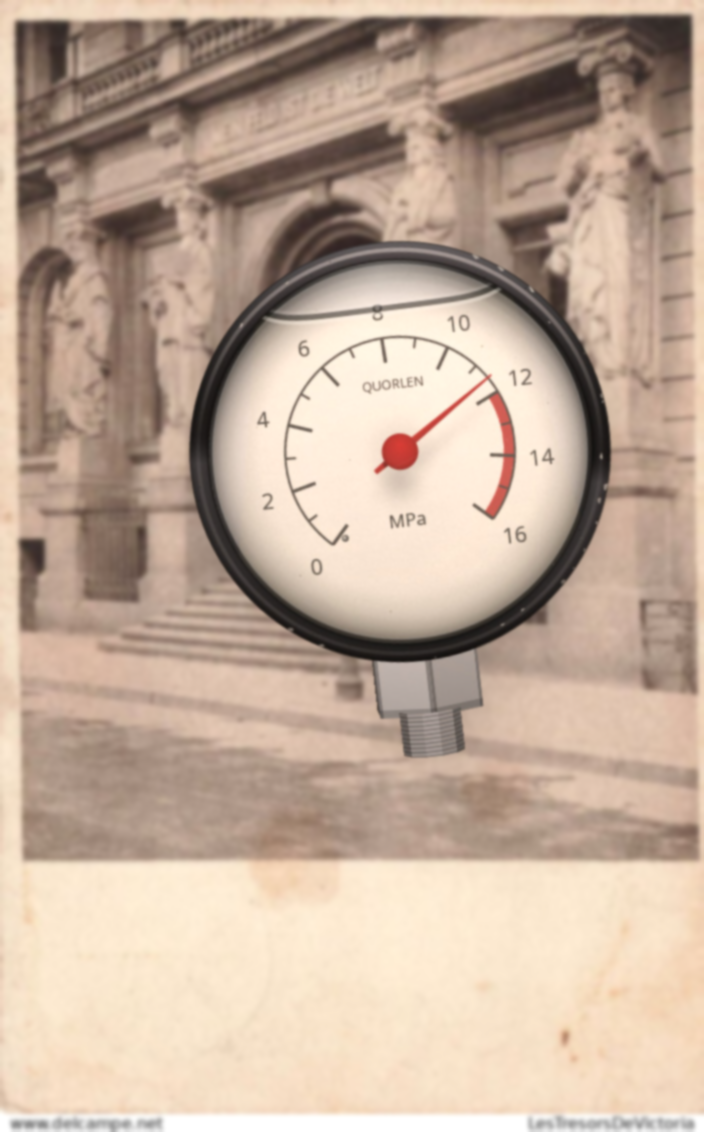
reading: 11.5MPa
